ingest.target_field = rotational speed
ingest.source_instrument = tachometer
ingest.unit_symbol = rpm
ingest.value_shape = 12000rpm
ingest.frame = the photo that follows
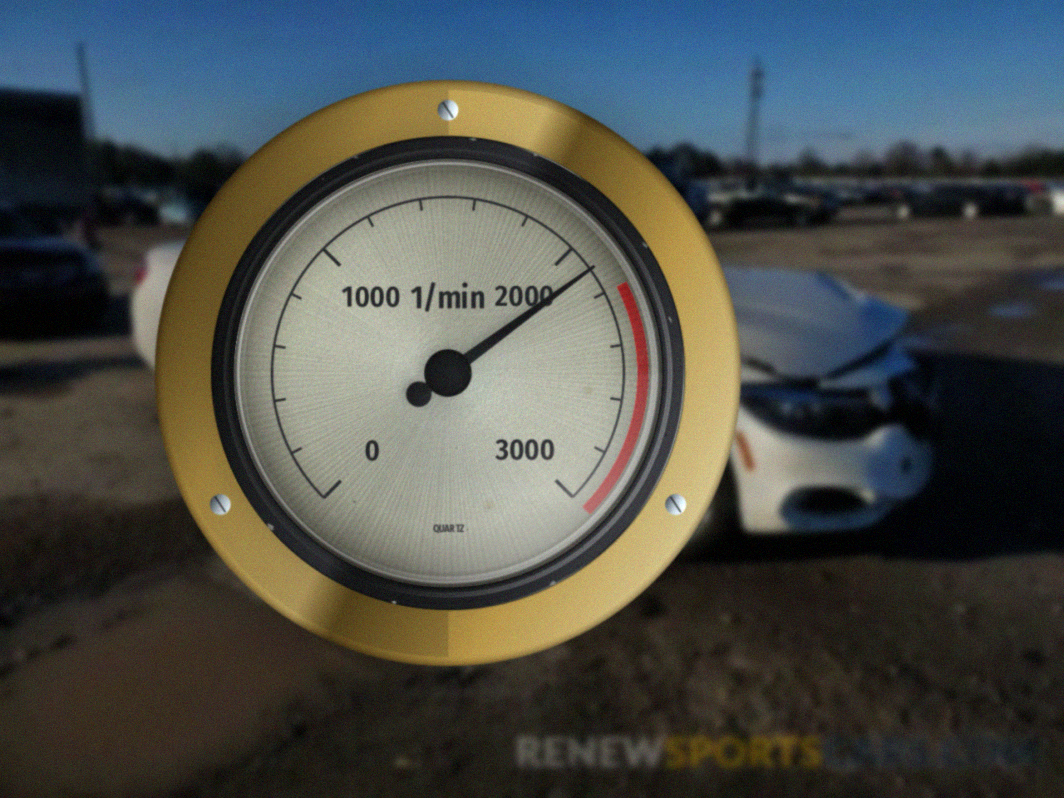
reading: 2100rpm
